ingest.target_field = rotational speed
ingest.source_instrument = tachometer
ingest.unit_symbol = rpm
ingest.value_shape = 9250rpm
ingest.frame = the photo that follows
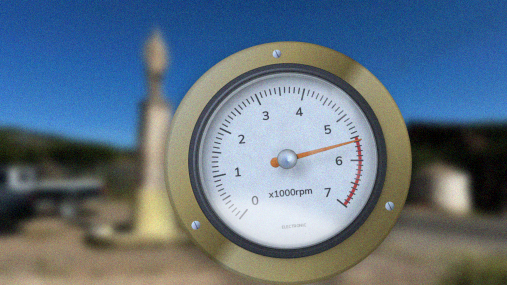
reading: 5600rpm
